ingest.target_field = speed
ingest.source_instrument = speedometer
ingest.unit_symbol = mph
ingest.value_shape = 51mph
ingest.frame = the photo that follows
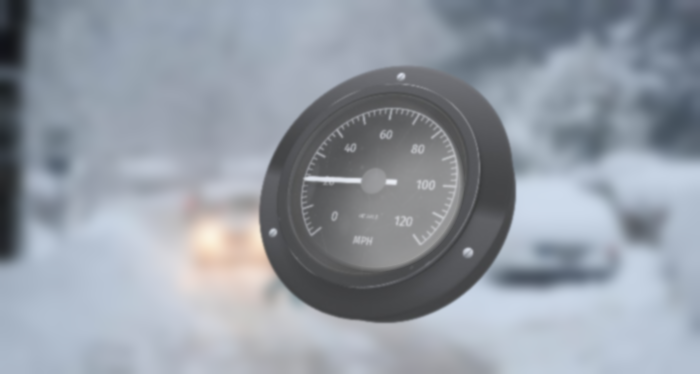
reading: 20mph
